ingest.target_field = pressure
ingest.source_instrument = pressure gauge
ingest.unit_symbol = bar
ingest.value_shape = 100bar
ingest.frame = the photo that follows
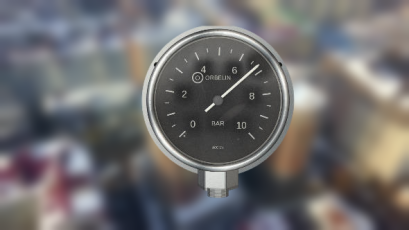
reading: 6.75bar
